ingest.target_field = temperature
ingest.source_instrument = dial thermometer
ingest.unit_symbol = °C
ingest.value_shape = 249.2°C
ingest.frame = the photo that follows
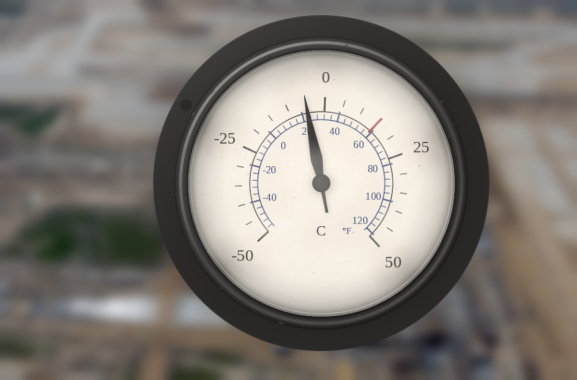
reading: -5°C
